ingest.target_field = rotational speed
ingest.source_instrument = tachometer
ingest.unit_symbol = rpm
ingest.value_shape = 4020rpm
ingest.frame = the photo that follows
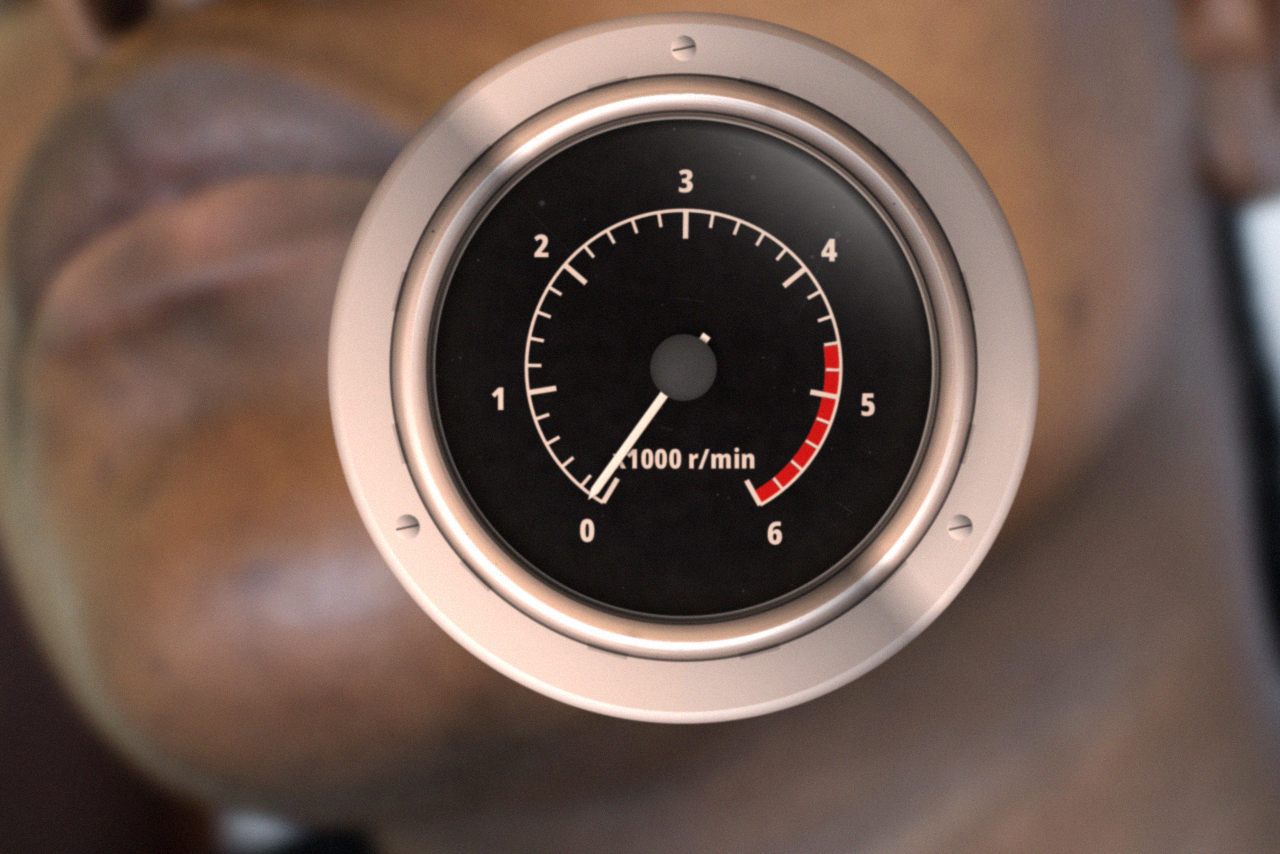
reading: 100rpm
